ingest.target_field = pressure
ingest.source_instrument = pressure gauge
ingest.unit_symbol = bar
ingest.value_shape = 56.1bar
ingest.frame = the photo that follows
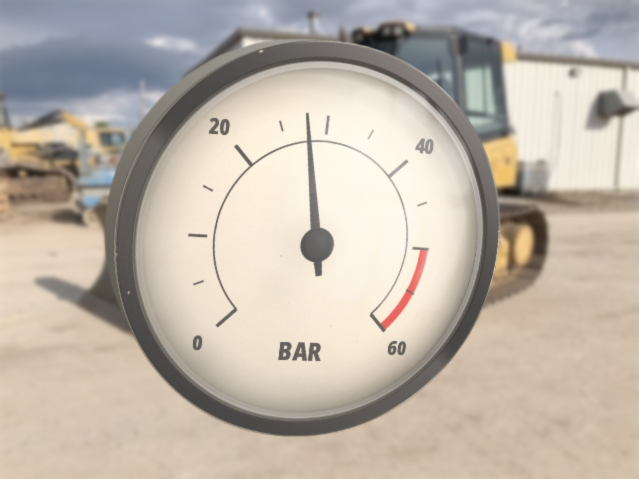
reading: 27.5bar
